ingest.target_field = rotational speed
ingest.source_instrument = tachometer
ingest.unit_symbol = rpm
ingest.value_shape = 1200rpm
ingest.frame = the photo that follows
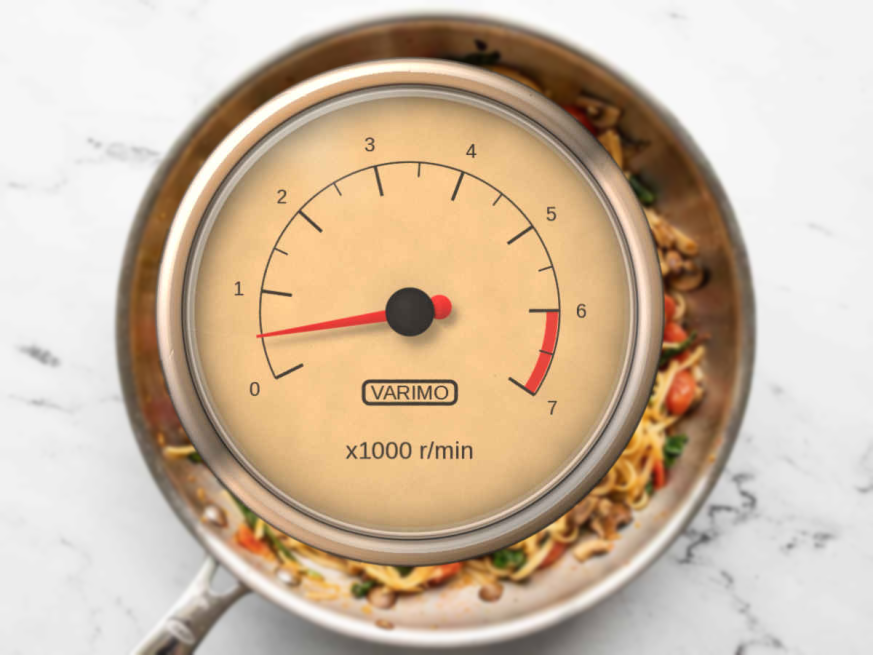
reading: 500rpm
